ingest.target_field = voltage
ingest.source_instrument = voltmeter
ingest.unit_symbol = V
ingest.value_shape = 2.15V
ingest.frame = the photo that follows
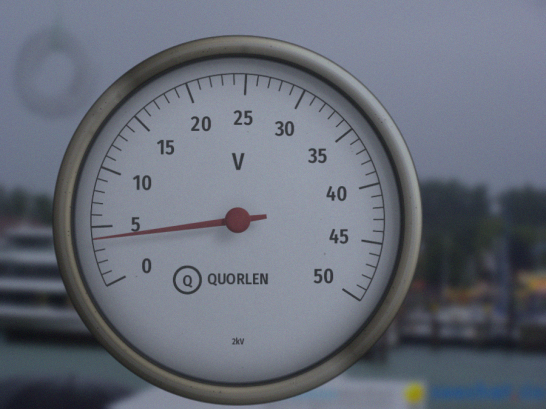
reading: 4V
